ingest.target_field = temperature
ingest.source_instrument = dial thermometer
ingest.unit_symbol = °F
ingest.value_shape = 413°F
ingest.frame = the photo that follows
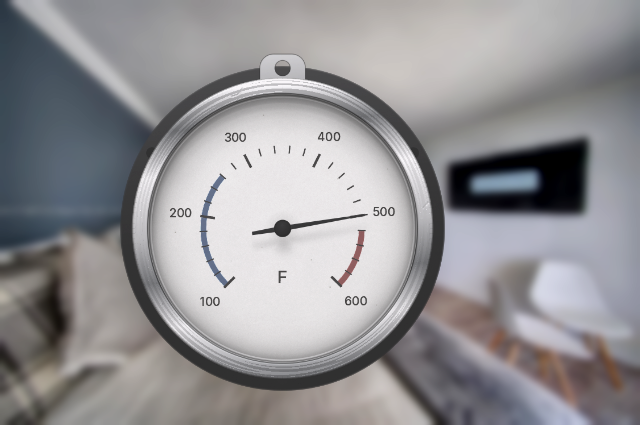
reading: 500°F
